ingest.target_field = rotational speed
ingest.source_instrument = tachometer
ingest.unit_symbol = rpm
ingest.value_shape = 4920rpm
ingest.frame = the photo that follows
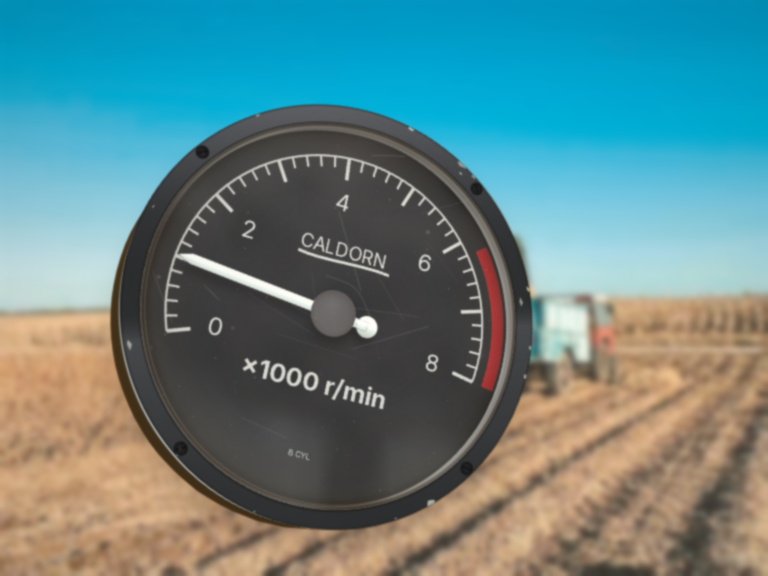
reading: 1000rpm
